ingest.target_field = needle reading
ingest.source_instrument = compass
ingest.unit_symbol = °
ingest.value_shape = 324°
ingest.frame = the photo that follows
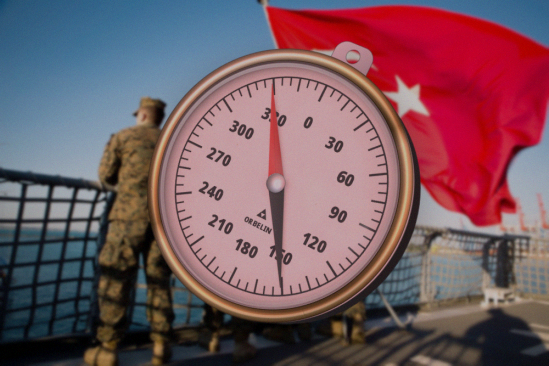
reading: 330°
